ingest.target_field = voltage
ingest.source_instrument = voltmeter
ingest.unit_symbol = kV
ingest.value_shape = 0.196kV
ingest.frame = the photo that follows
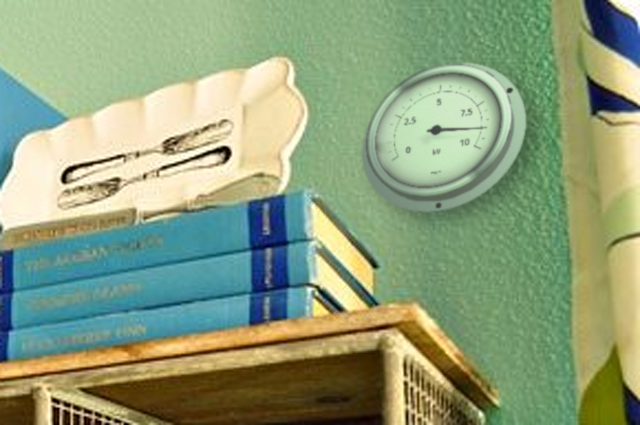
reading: 9kV
